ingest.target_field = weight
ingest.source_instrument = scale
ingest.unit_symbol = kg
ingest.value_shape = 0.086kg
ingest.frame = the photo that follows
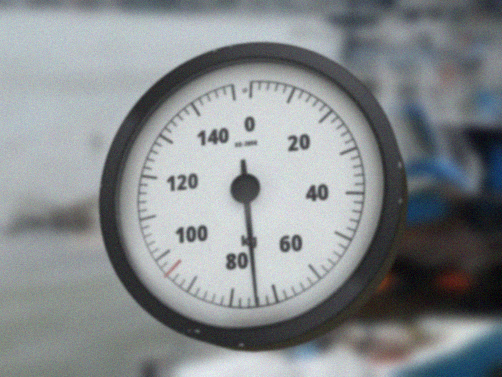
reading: 74kg
